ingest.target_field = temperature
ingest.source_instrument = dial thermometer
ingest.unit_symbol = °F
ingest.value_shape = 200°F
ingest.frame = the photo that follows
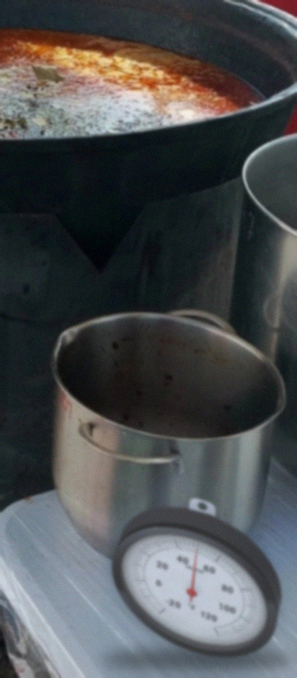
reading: 50°F
